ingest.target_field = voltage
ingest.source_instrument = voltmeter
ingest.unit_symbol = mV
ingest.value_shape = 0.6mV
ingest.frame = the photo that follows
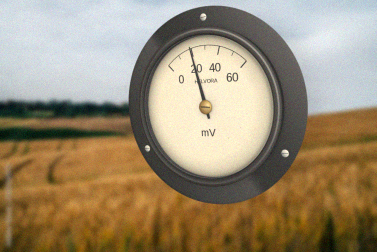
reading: 20mV
